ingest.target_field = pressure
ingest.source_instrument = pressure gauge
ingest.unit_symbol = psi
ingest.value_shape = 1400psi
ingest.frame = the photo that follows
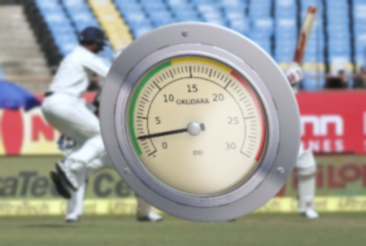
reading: 2.5psi
